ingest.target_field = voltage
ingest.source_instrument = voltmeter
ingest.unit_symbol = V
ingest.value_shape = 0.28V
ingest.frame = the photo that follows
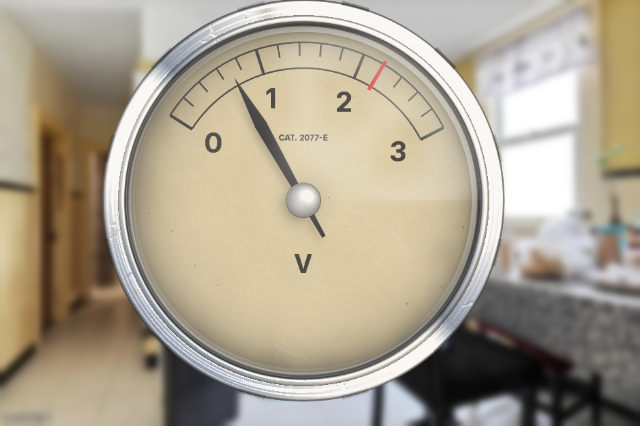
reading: 0.7V
